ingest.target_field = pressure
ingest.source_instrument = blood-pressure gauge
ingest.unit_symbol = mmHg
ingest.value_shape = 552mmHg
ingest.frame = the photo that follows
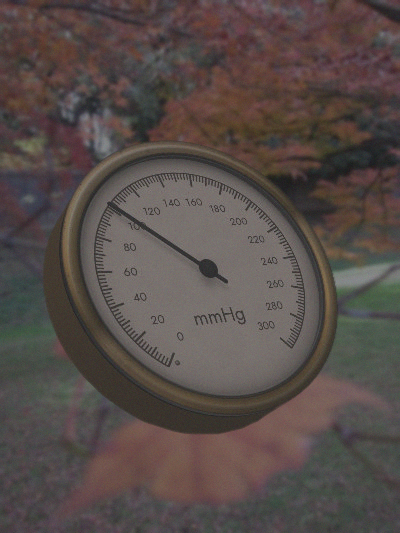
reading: 100mmHg
